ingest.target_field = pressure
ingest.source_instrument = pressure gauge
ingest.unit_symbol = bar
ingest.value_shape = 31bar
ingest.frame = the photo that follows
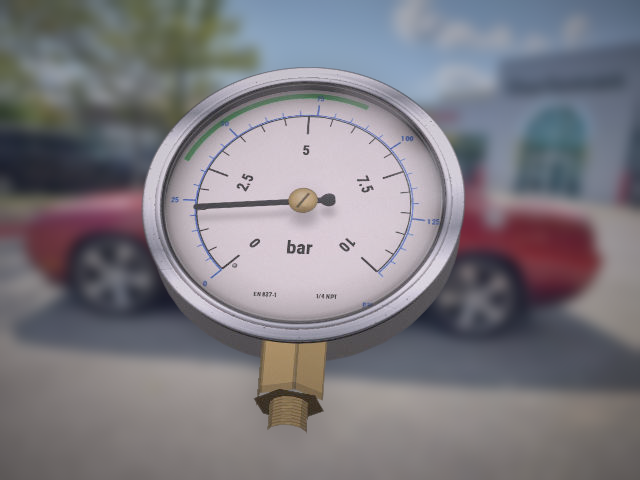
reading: 1.5bar
